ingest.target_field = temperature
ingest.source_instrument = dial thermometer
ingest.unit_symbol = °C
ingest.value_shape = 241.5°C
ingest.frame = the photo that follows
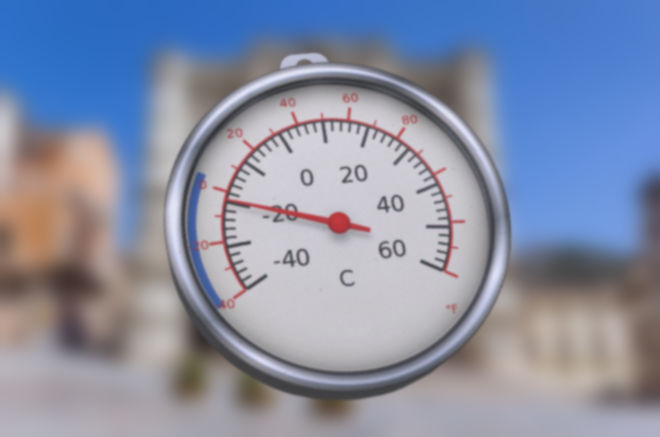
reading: -20°C
